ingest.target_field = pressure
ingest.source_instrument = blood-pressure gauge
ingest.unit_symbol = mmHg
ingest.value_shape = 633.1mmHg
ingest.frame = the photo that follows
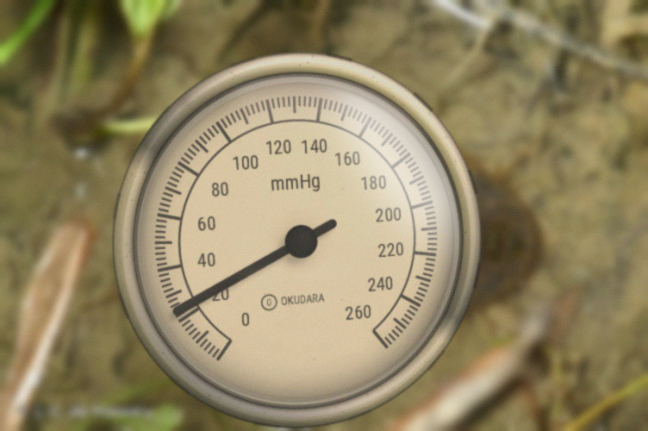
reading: 24mmHg
